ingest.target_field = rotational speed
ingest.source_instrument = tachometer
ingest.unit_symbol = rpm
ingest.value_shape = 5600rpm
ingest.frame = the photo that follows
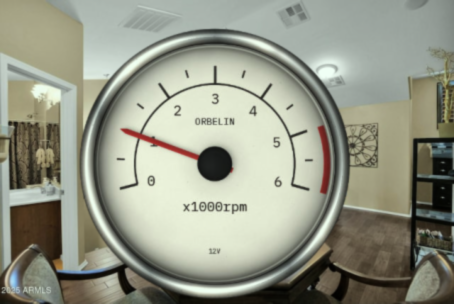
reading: 1000rpm
